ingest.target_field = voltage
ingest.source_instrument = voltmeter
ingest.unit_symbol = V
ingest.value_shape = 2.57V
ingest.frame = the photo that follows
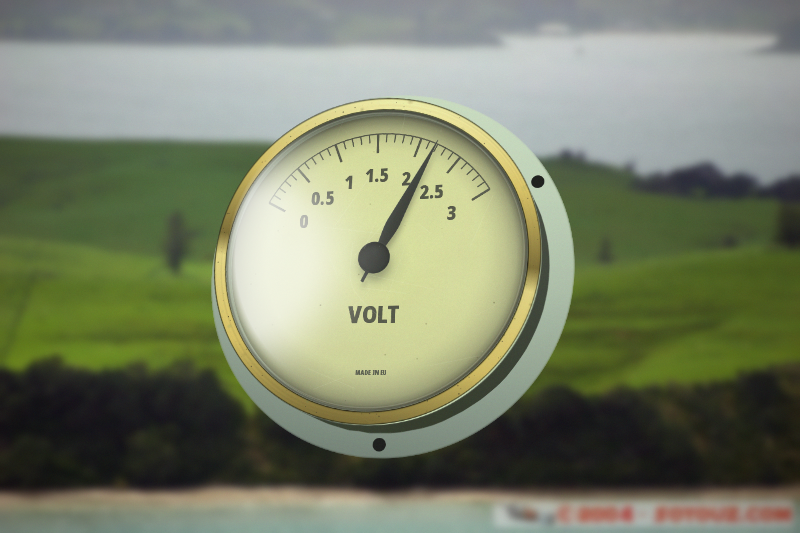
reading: 2.2V
